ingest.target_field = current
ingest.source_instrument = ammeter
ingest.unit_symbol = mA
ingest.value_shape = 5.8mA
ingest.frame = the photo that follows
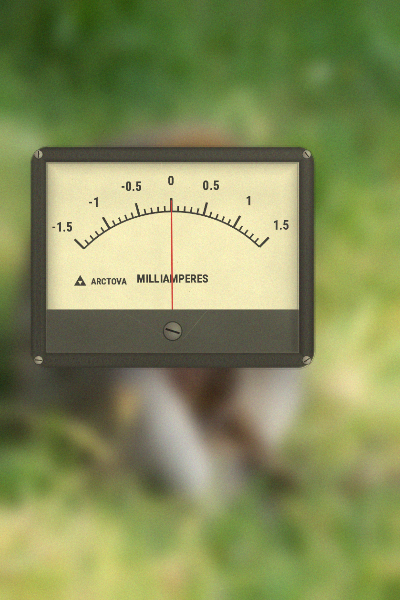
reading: 0mA
